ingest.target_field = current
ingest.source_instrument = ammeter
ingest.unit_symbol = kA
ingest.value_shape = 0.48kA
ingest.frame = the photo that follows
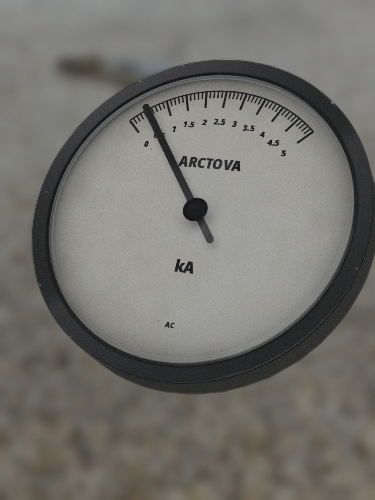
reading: 0.5kA
